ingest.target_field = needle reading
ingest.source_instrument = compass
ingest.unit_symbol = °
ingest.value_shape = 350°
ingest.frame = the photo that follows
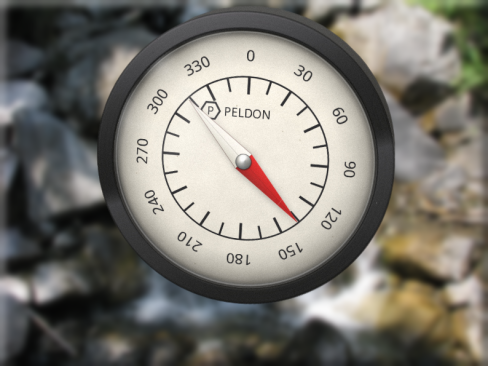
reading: 135°
